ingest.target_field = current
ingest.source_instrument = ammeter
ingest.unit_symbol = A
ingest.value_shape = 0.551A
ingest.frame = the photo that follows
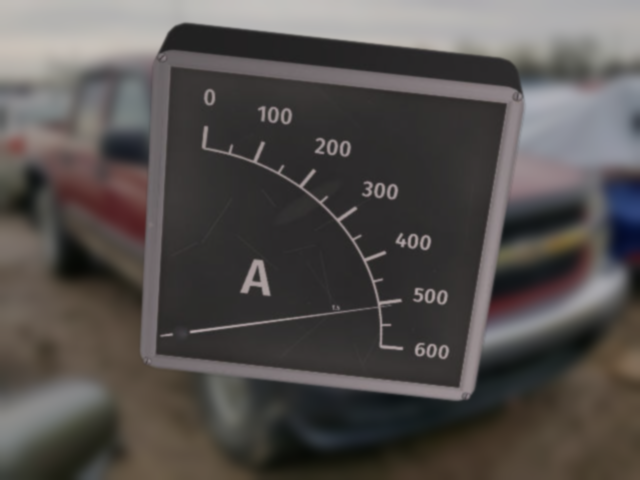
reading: 500A
